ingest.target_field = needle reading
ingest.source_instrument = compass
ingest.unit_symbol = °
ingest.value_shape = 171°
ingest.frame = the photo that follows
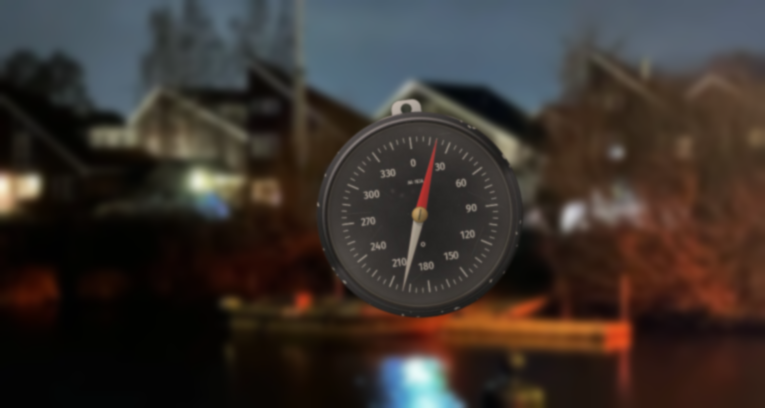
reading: 20°
